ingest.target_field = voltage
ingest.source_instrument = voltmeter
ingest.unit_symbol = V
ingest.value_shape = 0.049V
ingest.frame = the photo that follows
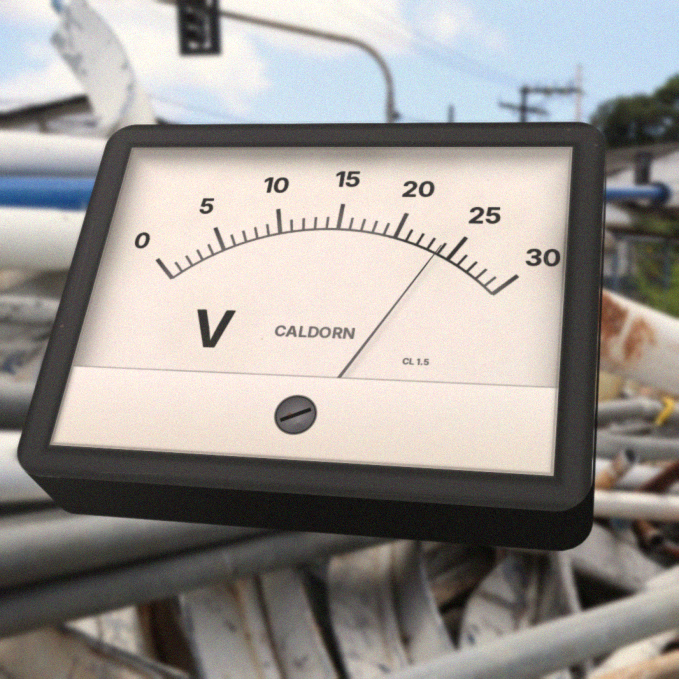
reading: 24V
